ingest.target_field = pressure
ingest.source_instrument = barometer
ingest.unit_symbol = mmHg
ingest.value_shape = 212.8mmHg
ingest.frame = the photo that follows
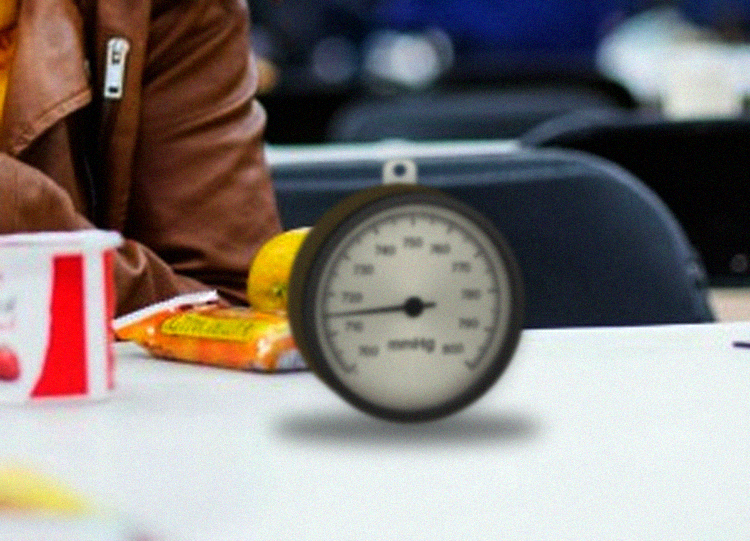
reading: 715mmHg
